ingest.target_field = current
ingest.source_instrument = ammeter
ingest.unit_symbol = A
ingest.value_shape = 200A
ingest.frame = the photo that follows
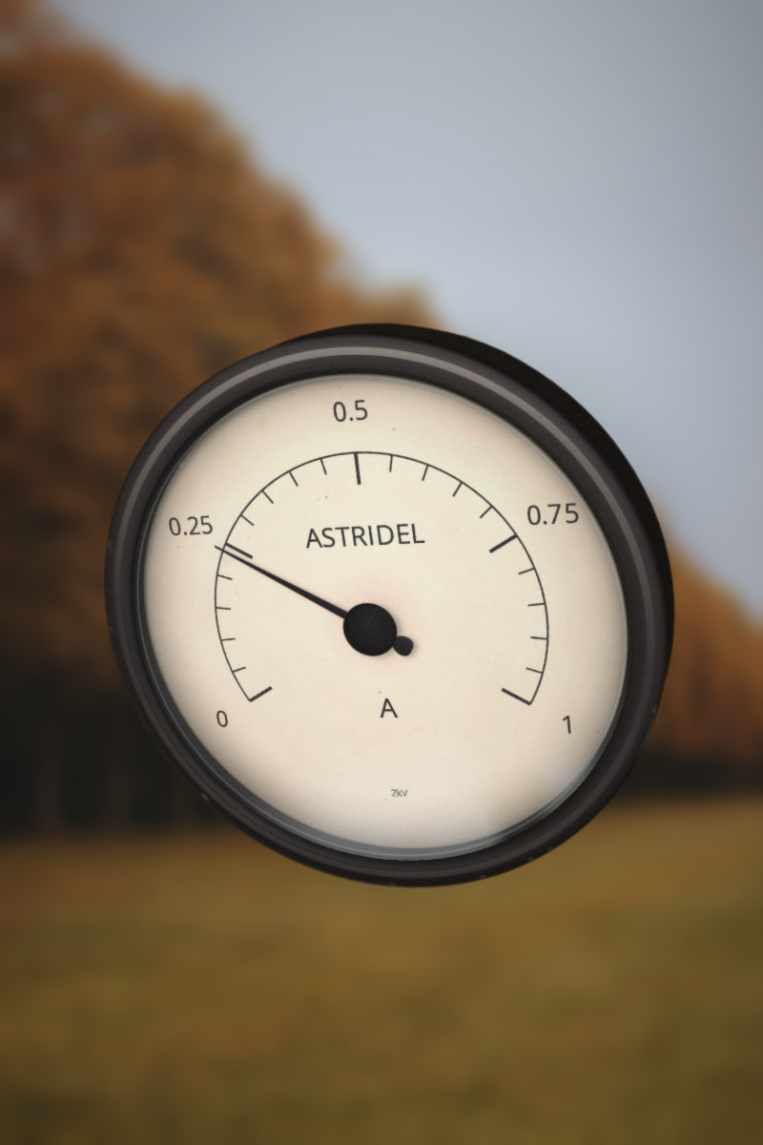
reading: 0.25A
